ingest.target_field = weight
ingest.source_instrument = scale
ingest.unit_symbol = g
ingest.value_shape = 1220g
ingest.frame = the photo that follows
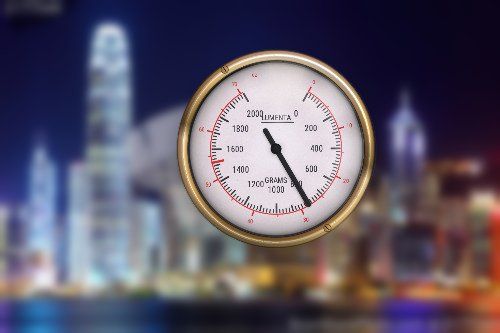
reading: 800g
